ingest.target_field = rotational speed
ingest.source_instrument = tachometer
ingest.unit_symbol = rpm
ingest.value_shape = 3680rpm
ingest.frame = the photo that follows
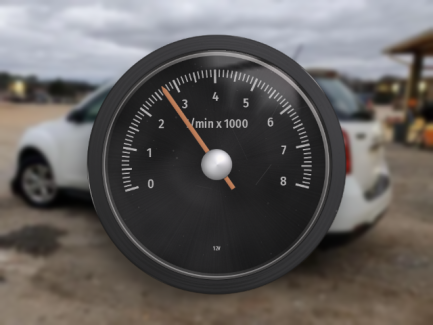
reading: 2700rpm
